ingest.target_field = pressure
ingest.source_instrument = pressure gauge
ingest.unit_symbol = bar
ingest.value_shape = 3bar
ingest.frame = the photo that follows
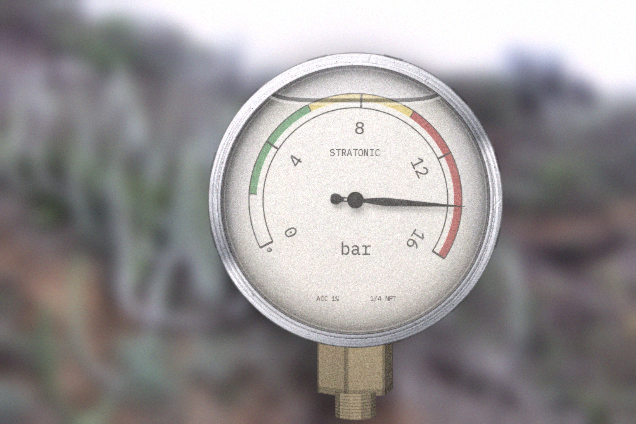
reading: 14bar
